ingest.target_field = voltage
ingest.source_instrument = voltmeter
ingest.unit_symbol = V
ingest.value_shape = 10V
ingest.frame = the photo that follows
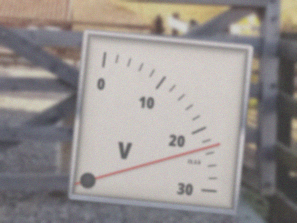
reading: 23V
